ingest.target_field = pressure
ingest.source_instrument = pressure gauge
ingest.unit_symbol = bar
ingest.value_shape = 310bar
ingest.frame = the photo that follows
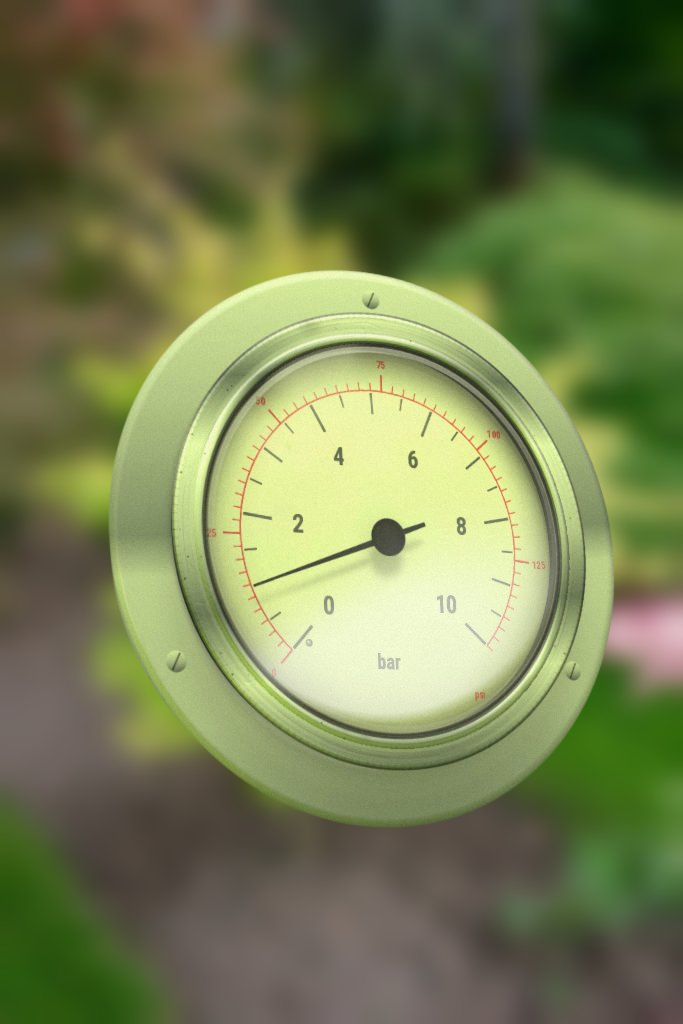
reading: 1bar
